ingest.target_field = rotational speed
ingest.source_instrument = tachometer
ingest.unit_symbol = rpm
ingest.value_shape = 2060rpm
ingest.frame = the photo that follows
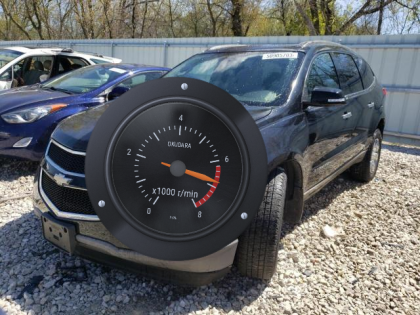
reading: 6800rpm
